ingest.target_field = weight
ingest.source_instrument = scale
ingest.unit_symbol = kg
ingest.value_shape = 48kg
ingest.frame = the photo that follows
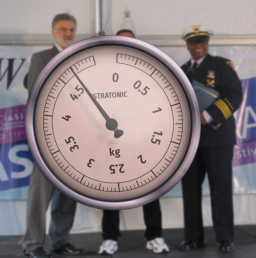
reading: 4.7kg
